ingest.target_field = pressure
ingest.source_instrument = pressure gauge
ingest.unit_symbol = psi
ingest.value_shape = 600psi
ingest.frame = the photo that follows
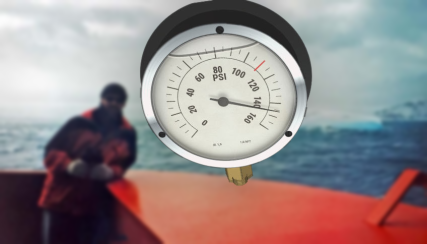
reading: 145psi
